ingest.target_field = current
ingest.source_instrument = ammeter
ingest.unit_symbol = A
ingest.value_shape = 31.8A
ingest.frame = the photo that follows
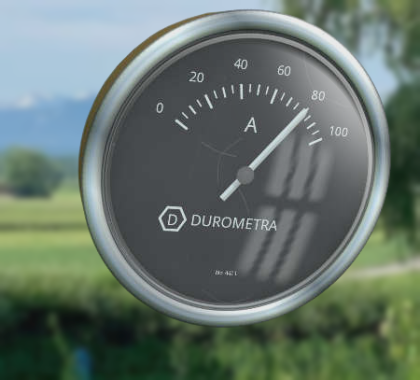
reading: 80A
